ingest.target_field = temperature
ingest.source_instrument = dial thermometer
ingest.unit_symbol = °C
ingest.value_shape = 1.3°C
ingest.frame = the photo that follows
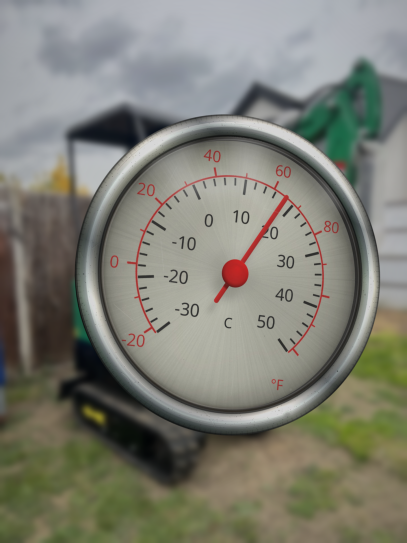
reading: 18°C
